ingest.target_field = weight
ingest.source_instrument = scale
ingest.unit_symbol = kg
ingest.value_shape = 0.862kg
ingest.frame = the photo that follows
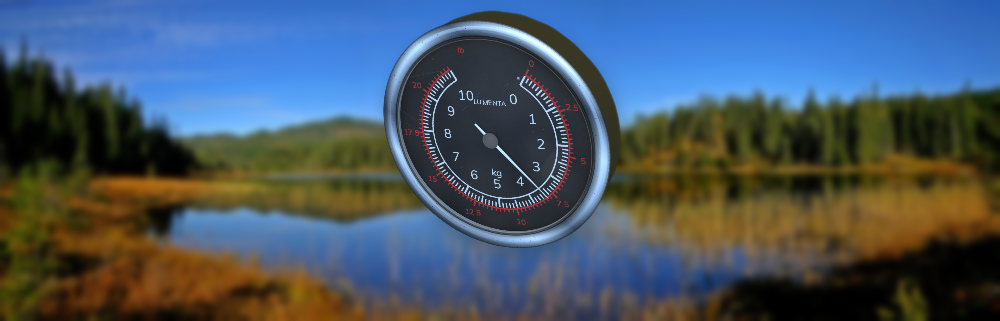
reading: 3.5kg
